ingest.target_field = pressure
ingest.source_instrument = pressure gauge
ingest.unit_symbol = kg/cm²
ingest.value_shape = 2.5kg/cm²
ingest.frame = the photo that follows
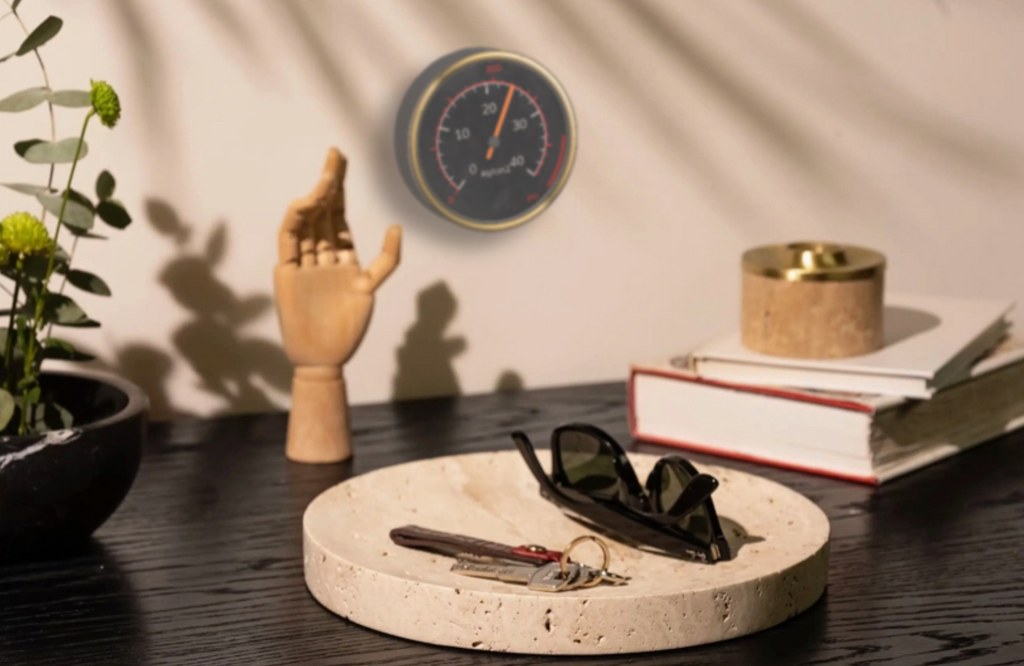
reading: 24kg/cm²
